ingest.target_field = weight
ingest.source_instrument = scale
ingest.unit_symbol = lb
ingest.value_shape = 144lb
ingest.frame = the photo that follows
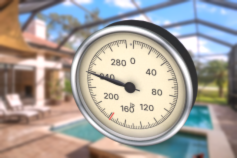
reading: 240lb
